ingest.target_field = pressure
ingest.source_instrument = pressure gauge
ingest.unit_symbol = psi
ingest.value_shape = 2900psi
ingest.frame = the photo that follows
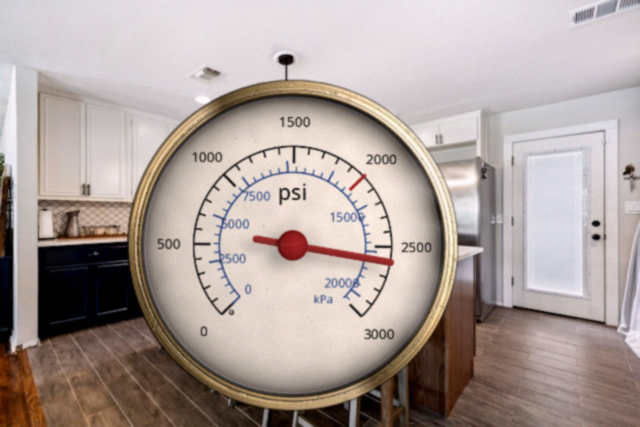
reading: 2600psi
